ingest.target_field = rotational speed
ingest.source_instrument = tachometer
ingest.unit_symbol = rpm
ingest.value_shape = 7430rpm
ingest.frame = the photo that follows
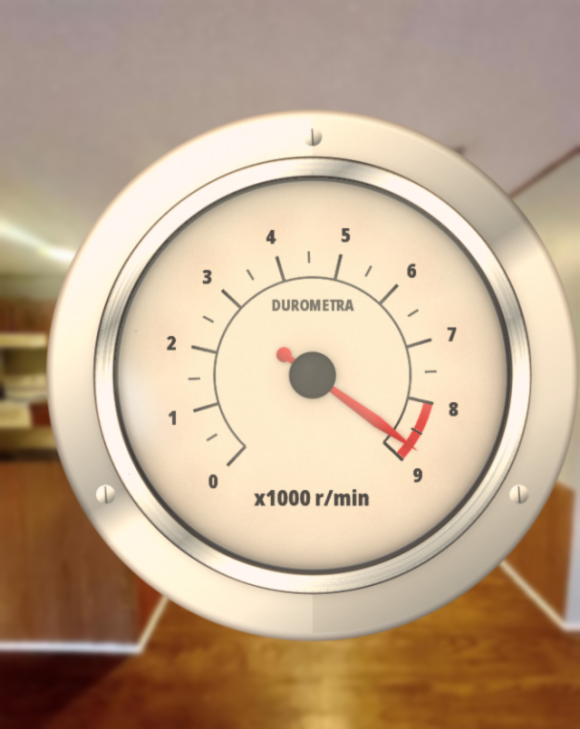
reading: 8750rpm
